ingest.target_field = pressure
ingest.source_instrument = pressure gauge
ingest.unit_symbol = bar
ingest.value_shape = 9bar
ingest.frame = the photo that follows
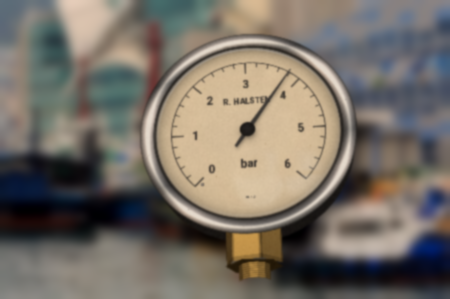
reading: 3.8bar
